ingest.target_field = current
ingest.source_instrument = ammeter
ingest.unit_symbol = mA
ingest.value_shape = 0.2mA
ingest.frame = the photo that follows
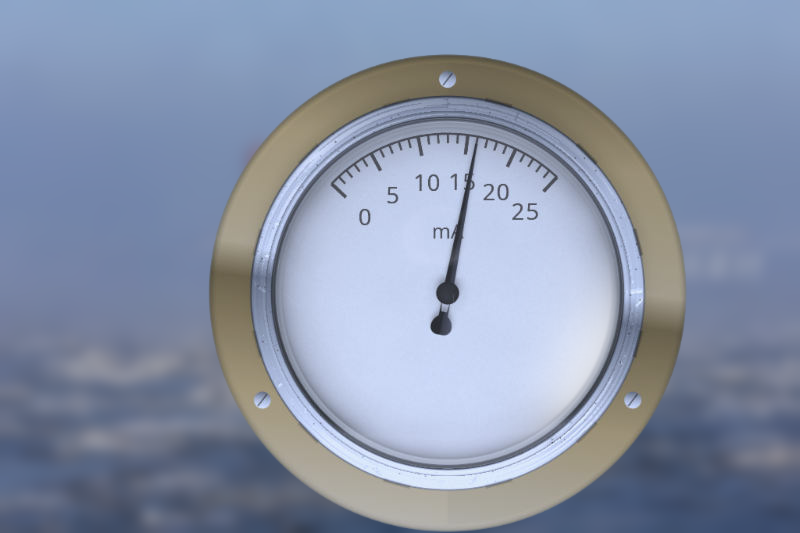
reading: 16mA
